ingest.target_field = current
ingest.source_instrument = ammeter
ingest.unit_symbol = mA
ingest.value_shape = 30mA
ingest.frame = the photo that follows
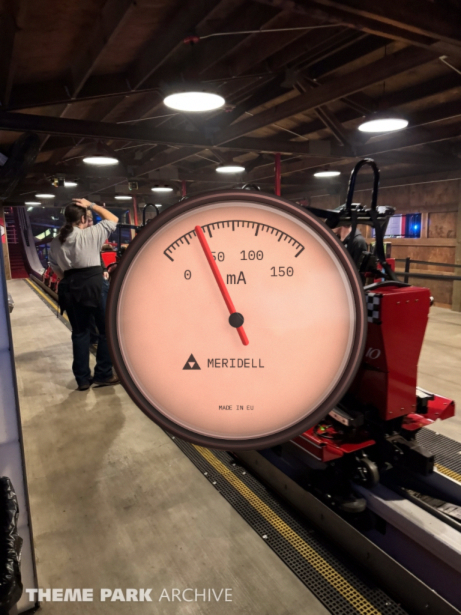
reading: 40mA
